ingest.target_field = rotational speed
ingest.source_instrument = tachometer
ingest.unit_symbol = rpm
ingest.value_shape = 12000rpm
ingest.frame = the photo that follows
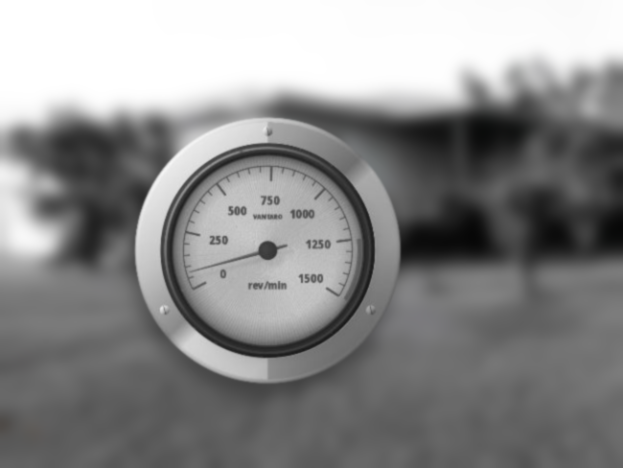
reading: 75rpm
